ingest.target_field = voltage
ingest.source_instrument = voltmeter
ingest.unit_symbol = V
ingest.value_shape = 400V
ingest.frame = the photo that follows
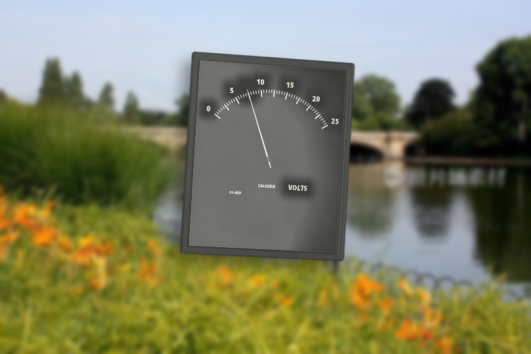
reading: 7.5V
